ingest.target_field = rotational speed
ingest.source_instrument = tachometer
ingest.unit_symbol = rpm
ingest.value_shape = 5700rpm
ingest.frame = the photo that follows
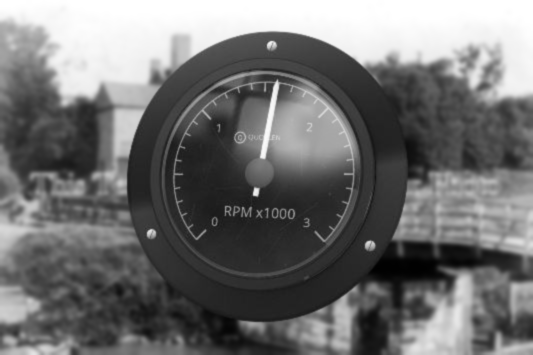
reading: 1600rpm
